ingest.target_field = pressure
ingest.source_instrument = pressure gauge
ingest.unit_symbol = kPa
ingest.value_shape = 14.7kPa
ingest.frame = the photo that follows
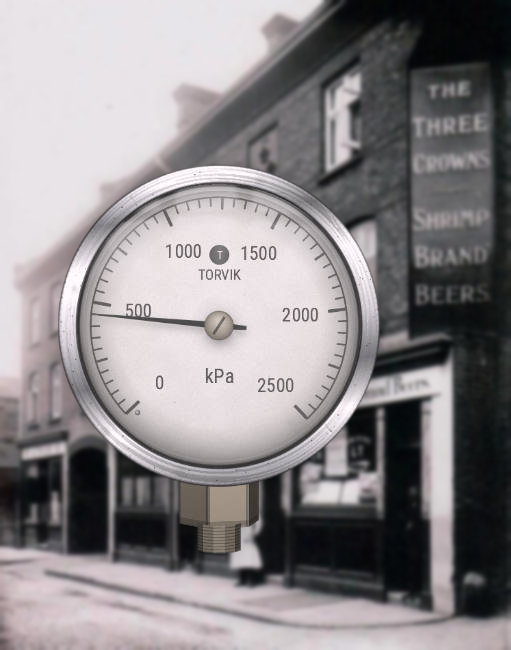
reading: 450kPa
